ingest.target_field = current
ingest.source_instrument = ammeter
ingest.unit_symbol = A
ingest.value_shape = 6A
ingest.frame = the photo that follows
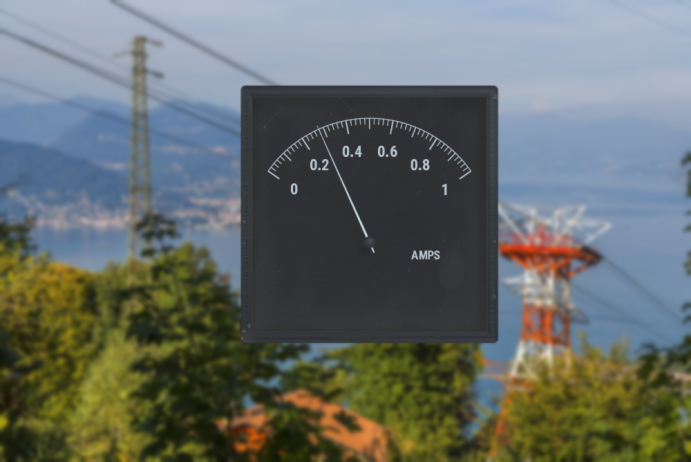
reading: 0.28A
